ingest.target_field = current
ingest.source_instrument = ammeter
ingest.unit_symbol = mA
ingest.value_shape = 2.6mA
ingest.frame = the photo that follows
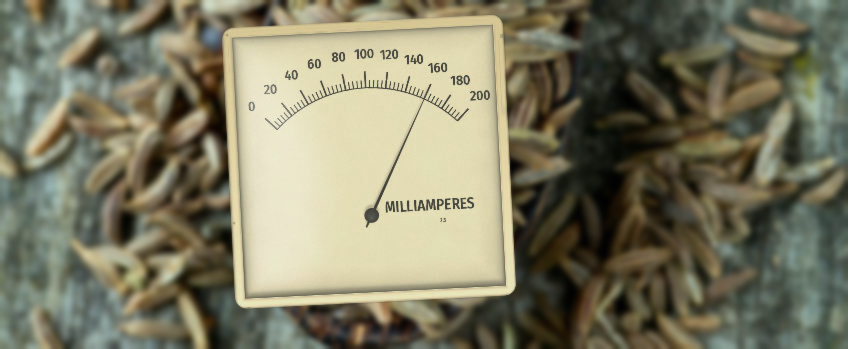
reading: 160mA
